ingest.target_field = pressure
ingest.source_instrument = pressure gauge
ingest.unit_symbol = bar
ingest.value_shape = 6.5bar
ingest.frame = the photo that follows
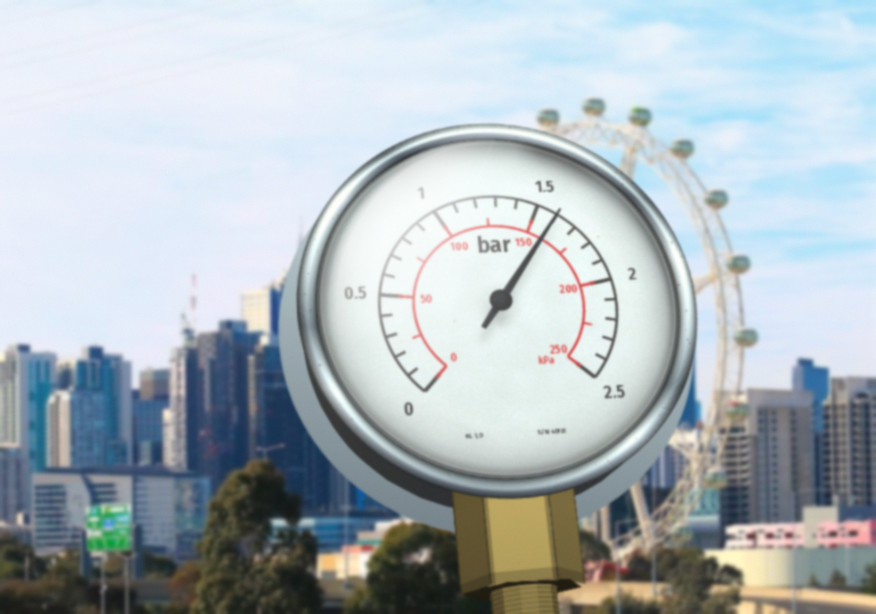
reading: 1.6bar
